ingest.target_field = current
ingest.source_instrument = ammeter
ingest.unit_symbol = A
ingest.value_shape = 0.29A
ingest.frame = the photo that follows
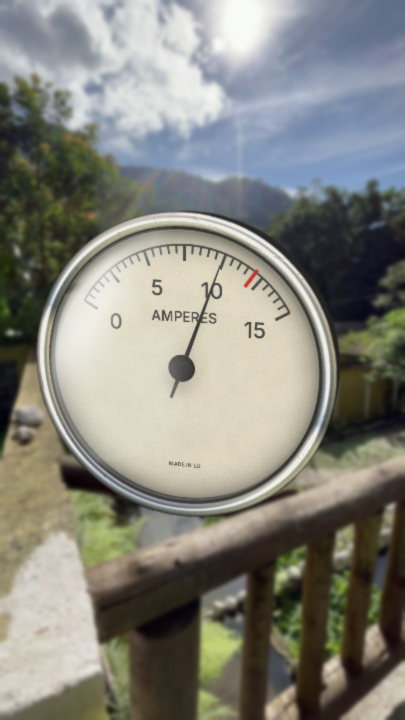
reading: 10A
